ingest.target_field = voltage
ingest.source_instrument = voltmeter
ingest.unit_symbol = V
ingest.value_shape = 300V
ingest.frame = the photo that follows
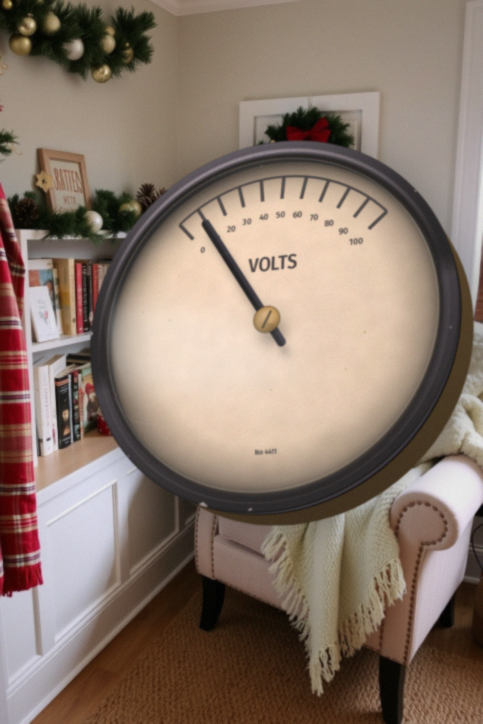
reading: 10V
